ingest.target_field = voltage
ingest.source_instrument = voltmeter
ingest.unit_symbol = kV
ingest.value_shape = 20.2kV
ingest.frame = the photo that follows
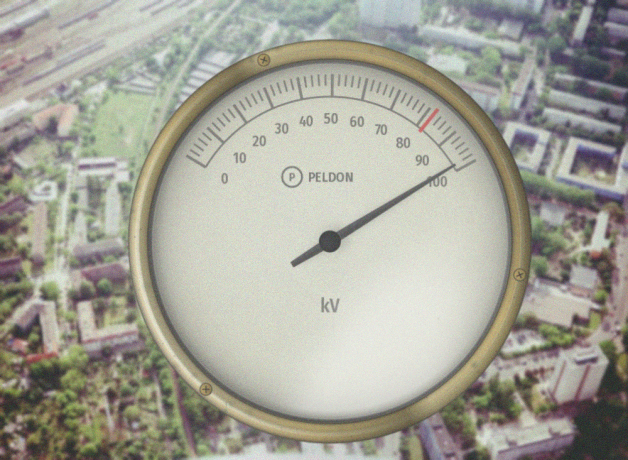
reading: 98kV
